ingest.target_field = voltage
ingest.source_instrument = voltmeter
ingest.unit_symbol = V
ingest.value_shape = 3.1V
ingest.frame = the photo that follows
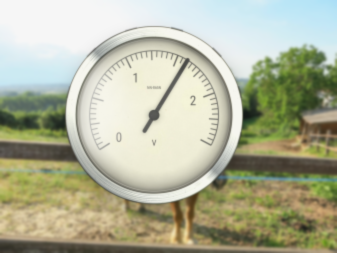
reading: 1.6V
